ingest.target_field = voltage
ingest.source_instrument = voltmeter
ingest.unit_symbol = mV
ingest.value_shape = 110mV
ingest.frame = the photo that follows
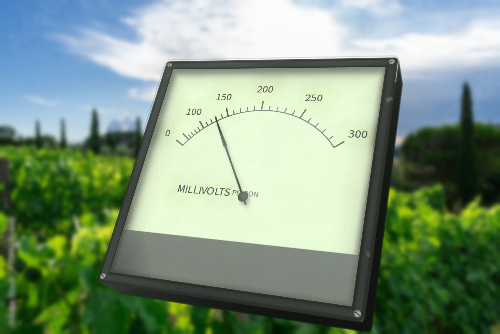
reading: 130mV
